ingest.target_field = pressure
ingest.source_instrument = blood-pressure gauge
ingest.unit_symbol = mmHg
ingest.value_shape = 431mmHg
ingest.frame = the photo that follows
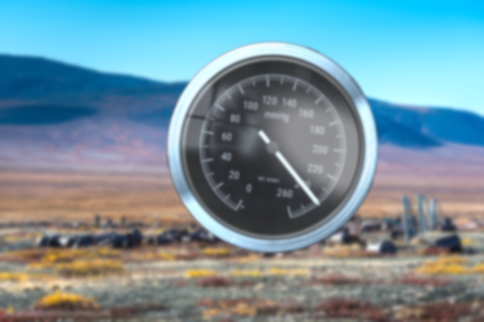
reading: 240mmHg
